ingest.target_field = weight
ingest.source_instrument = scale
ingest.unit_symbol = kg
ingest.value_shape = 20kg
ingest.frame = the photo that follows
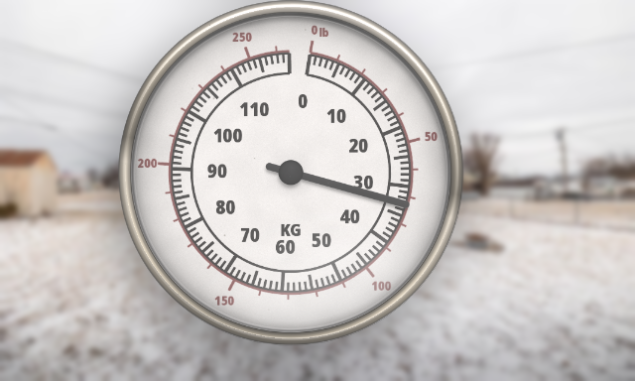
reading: 33kg
